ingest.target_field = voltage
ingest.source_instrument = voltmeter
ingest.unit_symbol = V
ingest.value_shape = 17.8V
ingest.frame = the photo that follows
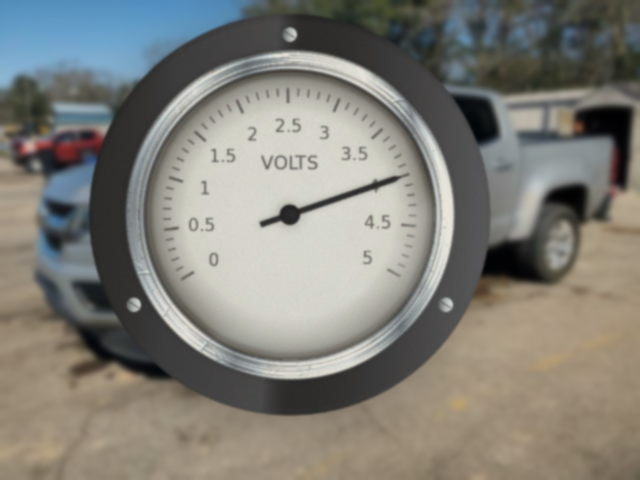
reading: 4V
